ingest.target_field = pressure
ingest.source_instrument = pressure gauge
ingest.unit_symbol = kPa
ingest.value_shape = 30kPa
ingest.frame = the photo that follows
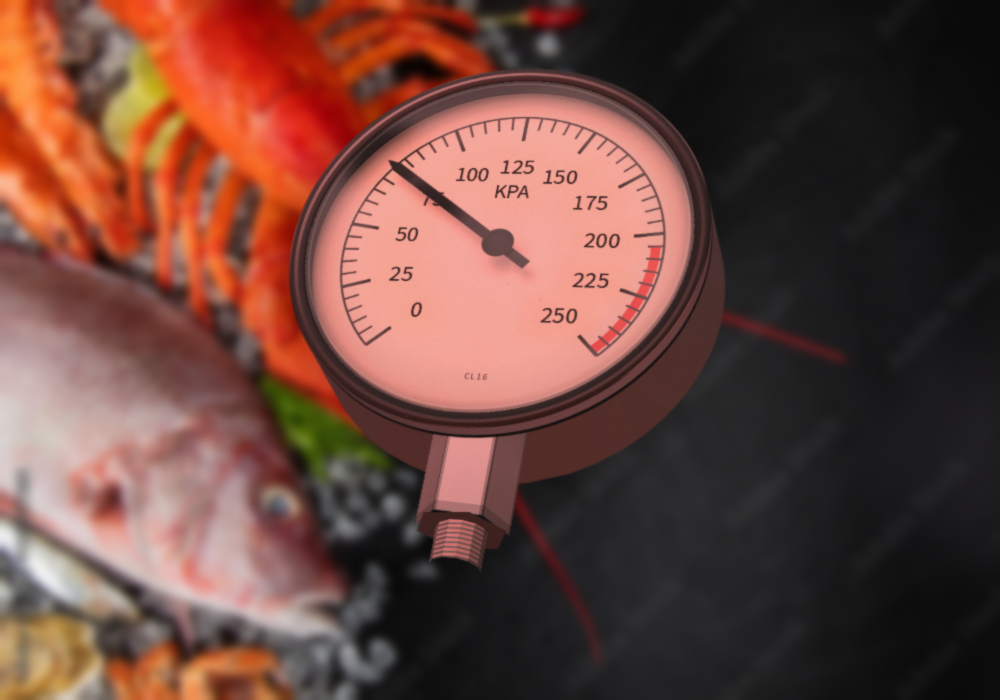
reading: 75kPa
